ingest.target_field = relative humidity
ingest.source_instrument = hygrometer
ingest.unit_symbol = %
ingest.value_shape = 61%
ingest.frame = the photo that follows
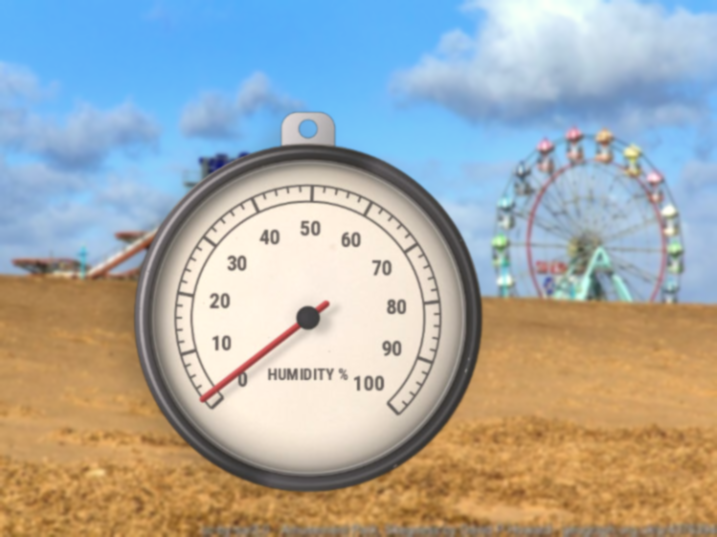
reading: 2%
